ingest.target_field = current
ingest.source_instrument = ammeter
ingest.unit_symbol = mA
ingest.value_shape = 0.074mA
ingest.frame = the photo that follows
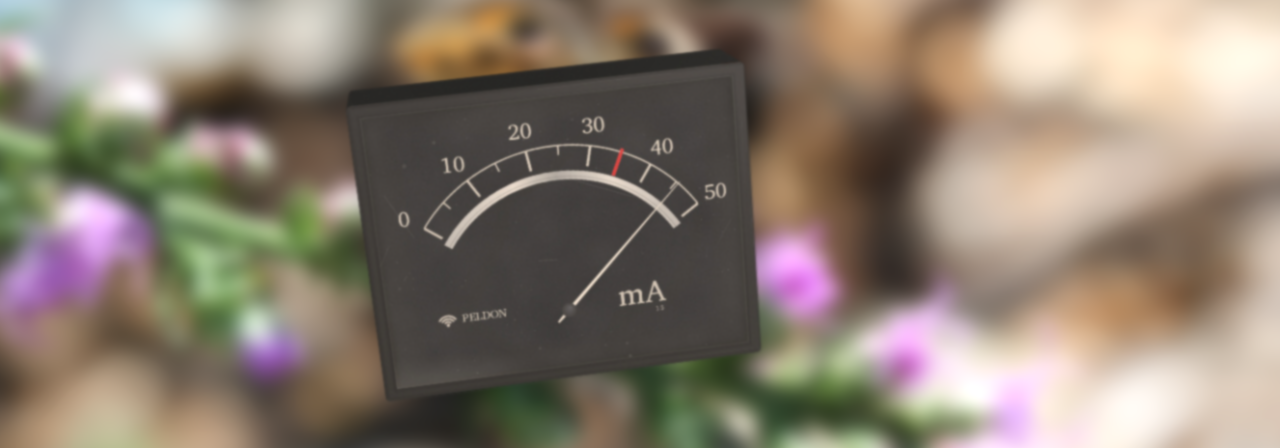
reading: 45mA
